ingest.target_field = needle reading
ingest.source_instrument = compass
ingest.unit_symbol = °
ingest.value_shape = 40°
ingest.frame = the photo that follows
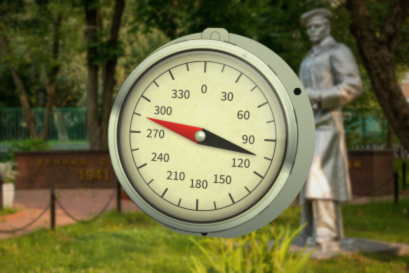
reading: 285°
